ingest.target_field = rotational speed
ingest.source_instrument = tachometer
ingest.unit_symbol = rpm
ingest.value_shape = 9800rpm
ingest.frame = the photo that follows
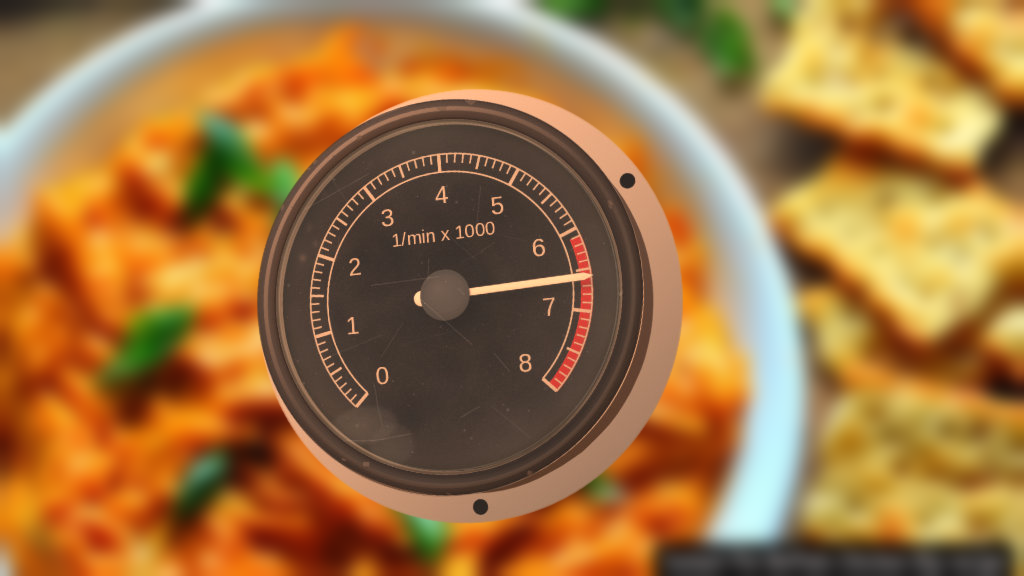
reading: 6600rpm
